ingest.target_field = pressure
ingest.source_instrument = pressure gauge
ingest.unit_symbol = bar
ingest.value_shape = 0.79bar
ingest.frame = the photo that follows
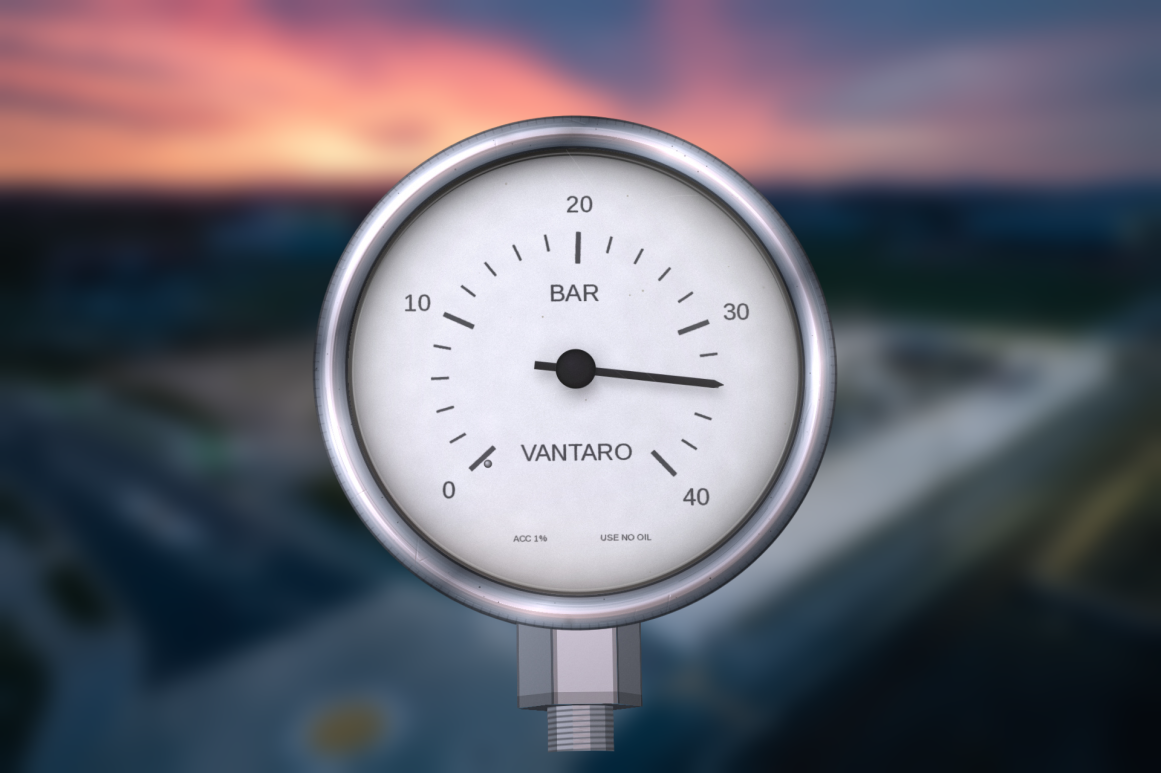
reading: 34bar
